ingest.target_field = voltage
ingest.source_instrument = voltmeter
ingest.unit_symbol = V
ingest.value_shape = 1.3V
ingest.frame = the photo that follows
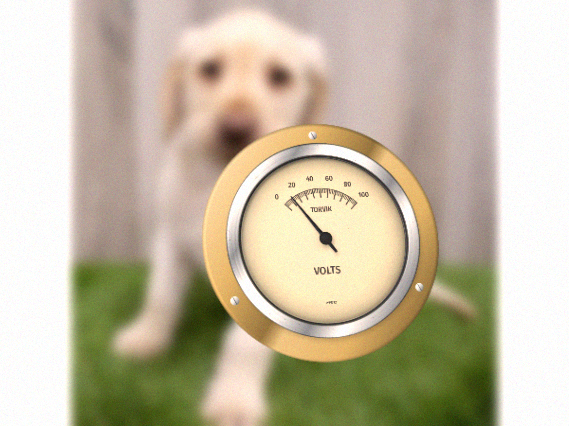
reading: 10V
